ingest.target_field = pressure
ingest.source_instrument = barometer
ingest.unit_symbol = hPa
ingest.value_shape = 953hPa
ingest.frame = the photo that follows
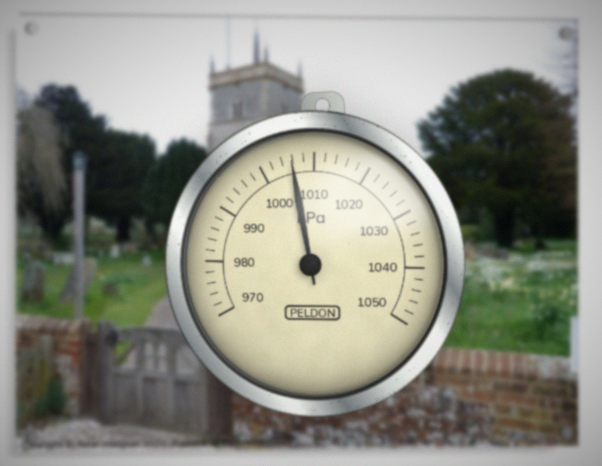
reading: 1006hPa
